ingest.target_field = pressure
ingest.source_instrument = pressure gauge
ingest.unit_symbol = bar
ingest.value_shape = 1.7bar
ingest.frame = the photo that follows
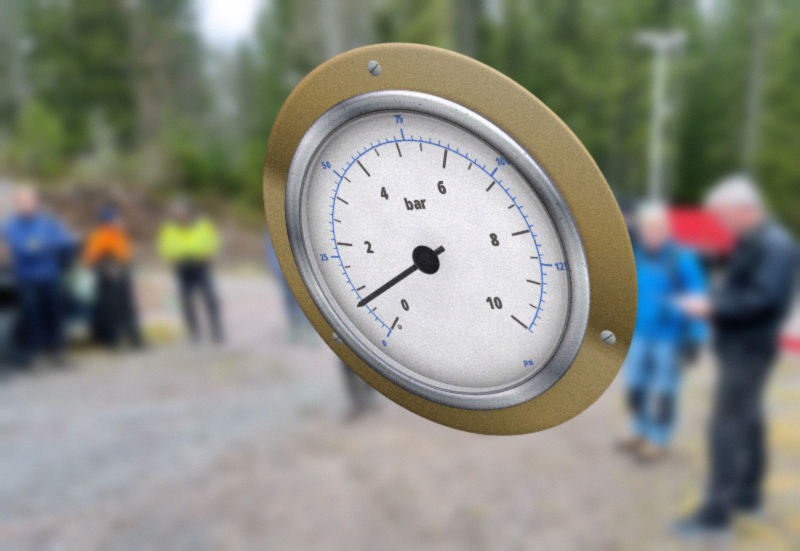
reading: 0.75bar
